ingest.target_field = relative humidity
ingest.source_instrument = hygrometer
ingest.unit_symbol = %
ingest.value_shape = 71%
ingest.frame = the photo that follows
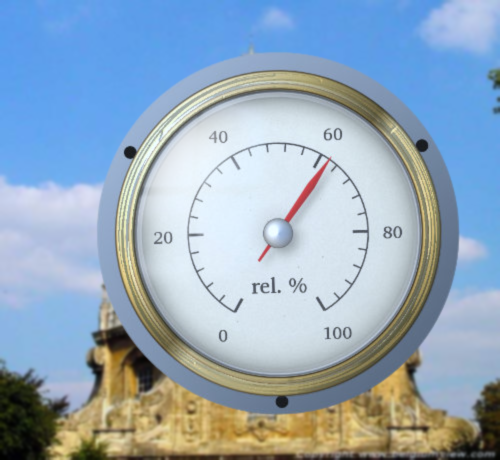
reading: 62%
